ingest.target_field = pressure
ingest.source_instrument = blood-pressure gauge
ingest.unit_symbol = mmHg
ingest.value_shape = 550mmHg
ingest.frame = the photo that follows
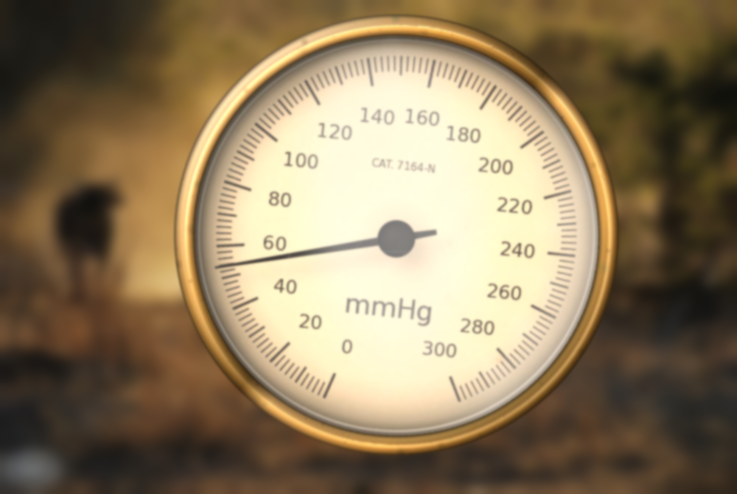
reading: 54mmHg
